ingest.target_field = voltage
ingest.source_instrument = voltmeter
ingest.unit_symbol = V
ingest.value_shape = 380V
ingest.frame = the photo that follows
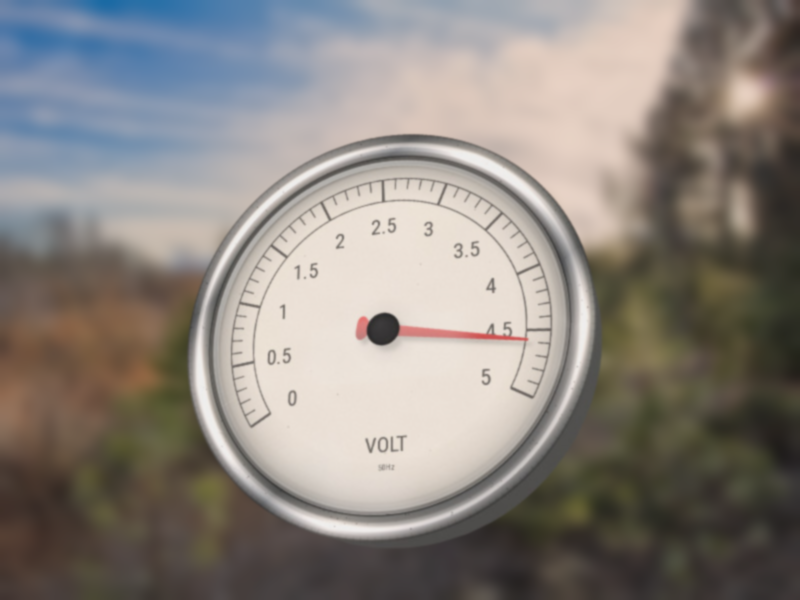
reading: 4.6V
